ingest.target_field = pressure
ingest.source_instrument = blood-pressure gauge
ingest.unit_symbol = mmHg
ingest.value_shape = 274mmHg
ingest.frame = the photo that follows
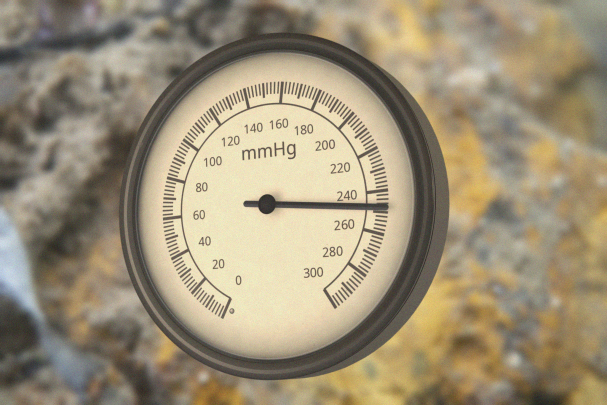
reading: 248mmHg
